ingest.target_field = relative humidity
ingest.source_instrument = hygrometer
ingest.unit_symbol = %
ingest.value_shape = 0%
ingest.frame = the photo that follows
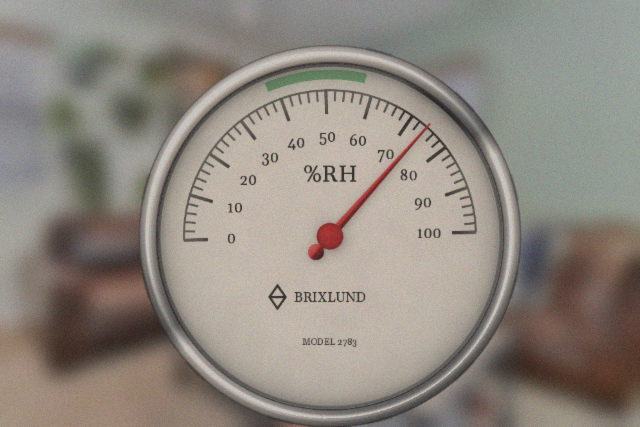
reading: 74%
